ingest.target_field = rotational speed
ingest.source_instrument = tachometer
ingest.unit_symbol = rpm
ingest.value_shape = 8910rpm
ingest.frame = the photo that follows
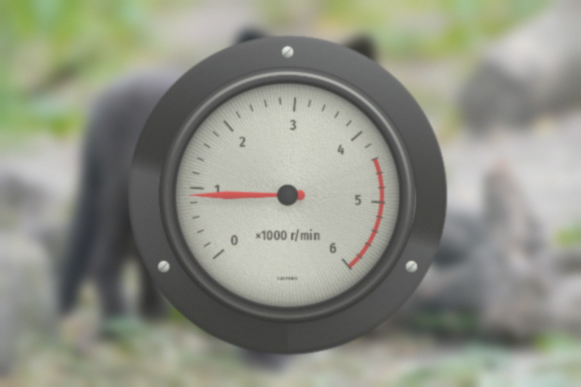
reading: 900rpm
